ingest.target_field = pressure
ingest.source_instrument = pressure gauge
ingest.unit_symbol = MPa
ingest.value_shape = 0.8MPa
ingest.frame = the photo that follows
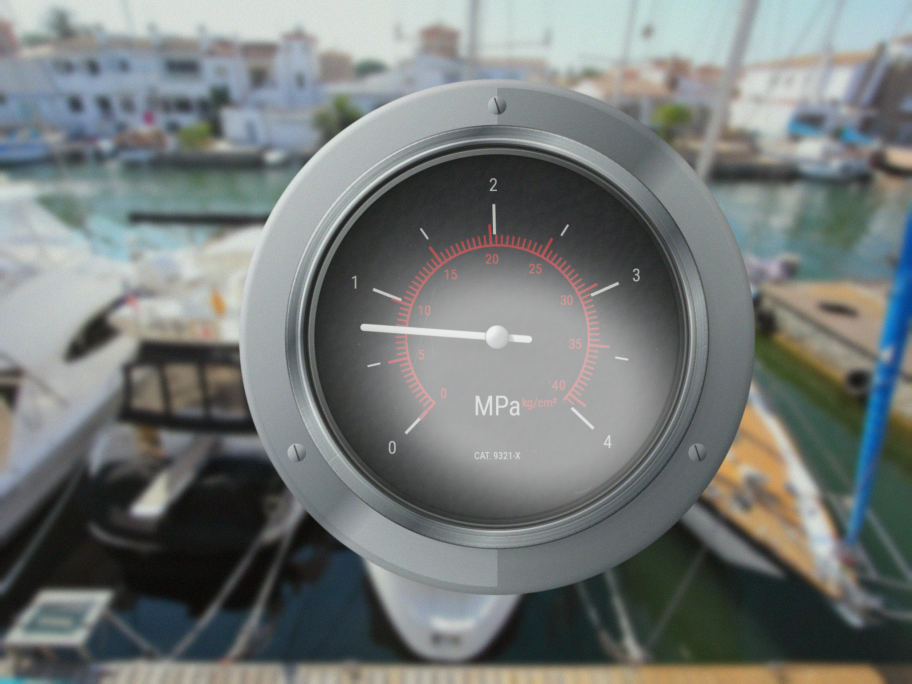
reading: 0.75MPa
